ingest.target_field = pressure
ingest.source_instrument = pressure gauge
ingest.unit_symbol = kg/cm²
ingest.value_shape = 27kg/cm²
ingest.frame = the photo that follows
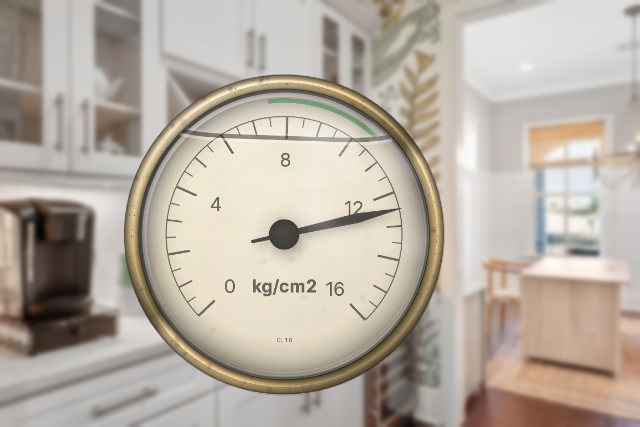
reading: 12.5kg/cm²
